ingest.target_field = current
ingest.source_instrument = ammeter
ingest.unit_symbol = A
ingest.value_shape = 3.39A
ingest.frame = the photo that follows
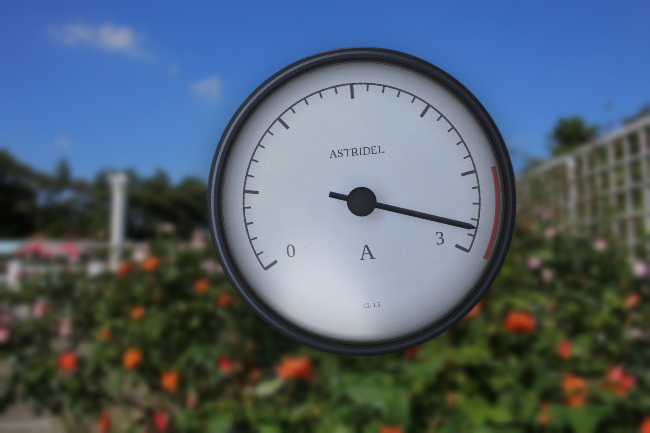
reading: 2.85A
